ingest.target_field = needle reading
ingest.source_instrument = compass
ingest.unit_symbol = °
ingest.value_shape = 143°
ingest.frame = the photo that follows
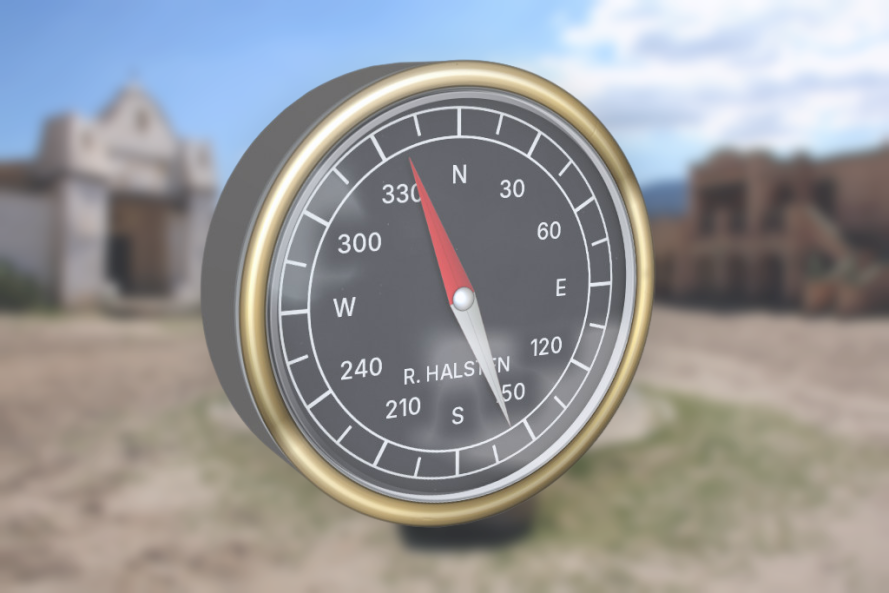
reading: 337.5°
